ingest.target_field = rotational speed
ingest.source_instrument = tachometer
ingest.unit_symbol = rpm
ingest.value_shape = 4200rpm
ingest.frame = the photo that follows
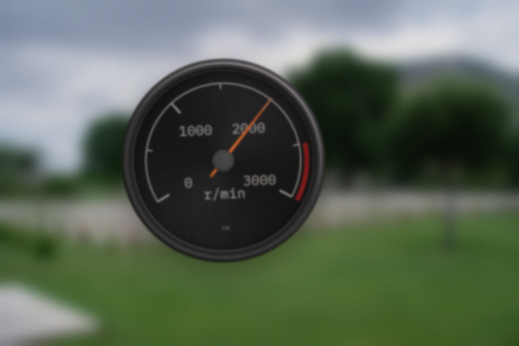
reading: 2000rpm
